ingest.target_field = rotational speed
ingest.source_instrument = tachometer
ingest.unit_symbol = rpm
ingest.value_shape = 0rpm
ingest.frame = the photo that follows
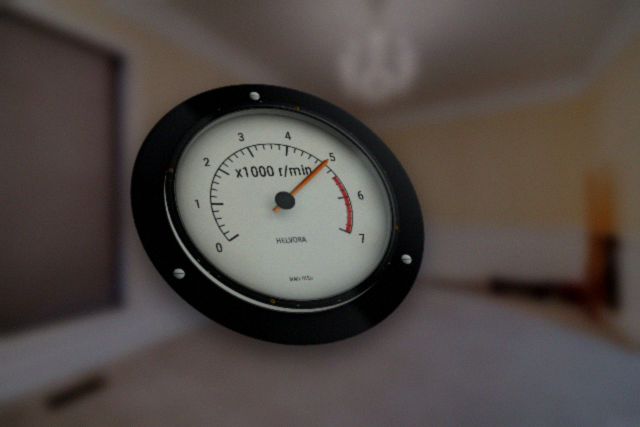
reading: 5000rpm
